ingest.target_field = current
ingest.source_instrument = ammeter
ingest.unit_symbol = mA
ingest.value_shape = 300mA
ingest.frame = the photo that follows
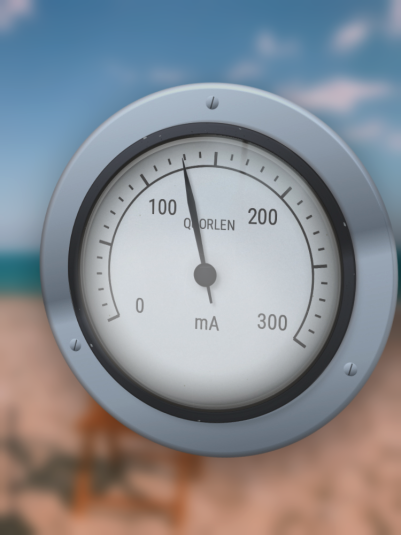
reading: 130mA
